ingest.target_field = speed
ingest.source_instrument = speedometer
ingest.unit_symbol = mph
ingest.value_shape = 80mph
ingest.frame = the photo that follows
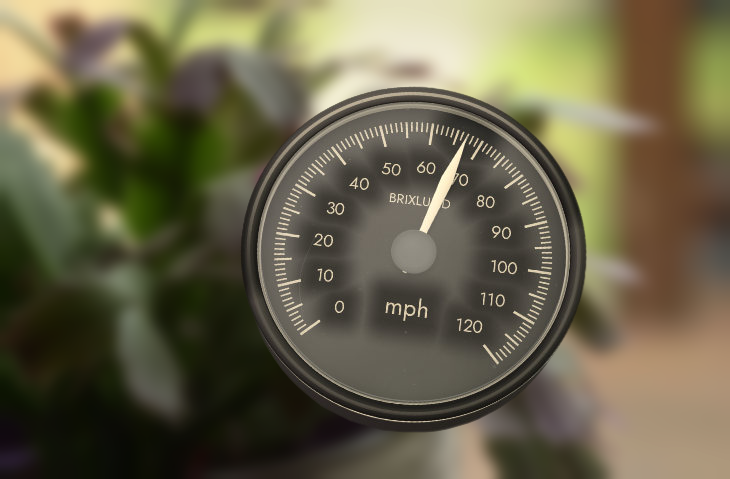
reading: 67mph
